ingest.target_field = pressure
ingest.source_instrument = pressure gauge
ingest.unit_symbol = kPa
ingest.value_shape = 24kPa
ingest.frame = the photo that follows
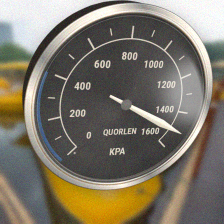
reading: 1500kPa
